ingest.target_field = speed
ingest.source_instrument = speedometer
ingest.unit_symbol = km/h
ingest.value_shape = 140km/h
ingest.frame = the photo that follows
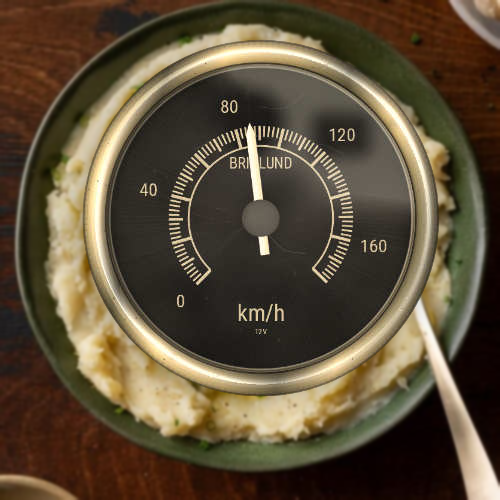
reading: 86km/h
